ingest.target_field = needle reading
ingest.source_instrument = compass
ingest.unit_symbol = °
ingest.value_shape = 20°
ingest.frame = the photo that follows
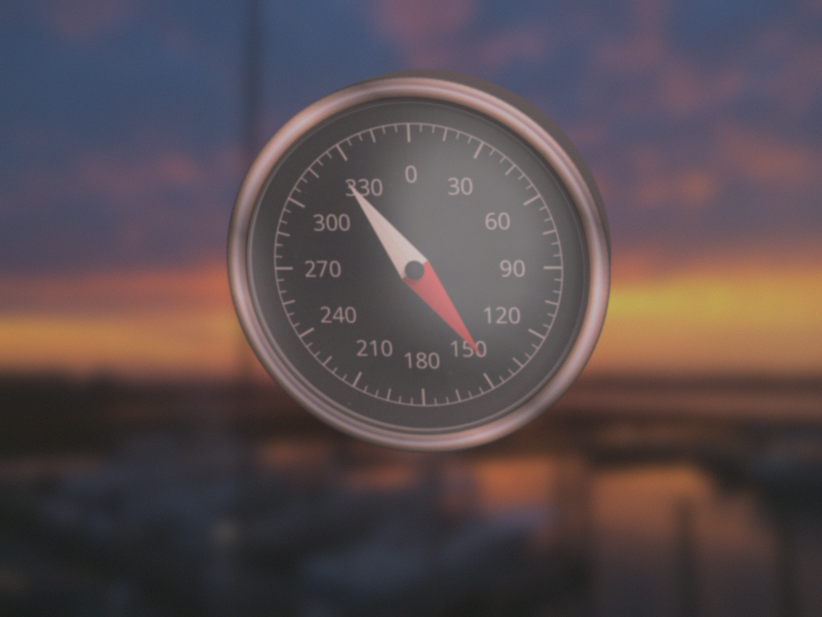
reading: 145°
